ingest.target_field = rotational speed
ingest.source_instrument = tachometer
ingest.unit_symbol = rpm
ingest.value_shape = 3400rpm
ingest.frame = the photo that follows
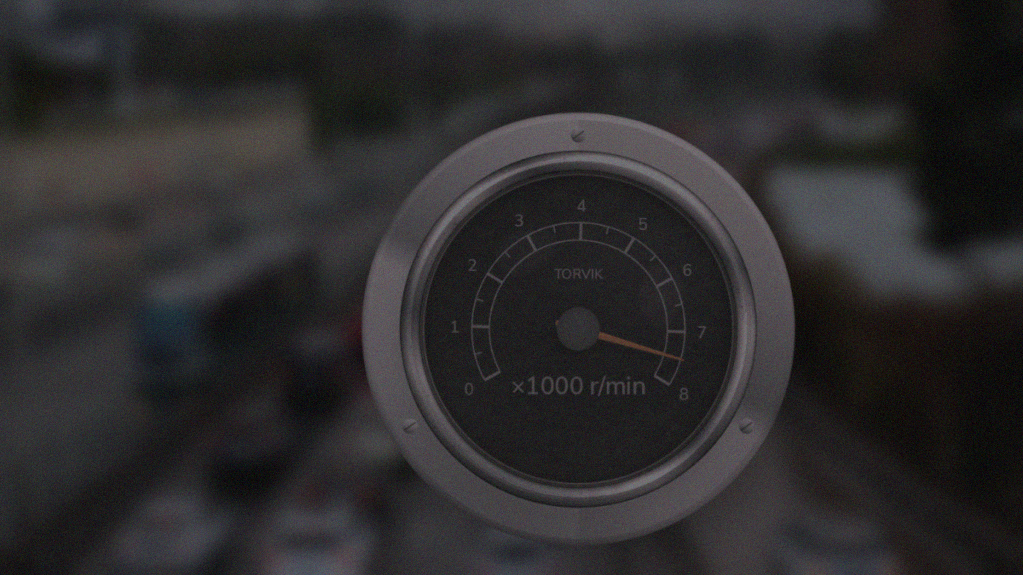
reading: 7500rpm
